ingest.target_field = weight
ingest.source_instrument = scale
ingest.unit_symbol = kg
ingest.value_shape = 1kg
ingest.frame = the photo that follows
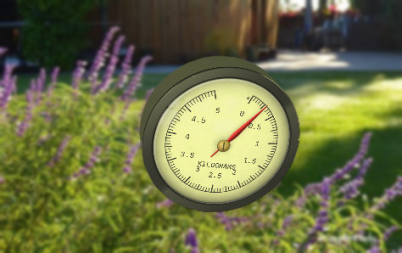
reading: 0.25kg
